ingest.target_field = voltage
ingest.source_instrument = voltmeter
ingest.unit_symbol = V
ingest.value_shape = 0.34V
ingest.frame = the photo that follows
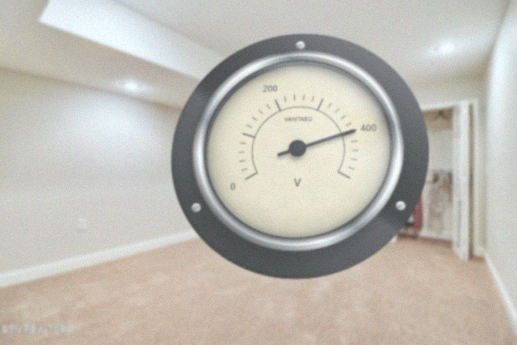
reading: 400V
